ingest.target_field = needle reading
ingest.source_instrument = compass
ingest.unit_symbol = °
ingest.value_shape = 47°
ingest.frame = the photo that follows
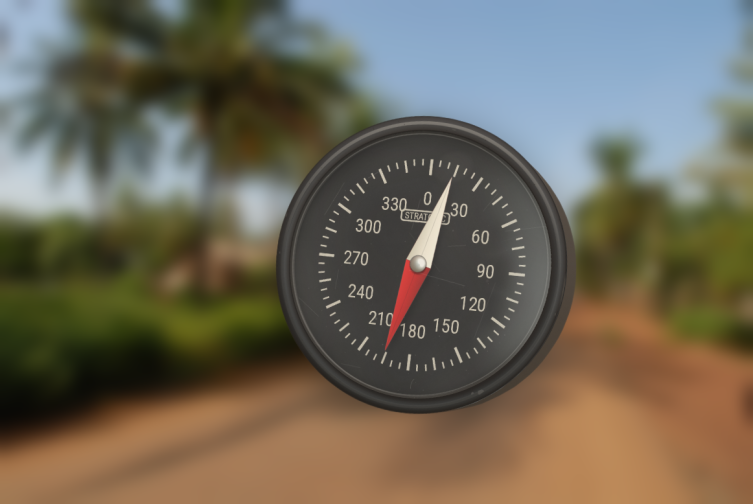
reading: 195°
